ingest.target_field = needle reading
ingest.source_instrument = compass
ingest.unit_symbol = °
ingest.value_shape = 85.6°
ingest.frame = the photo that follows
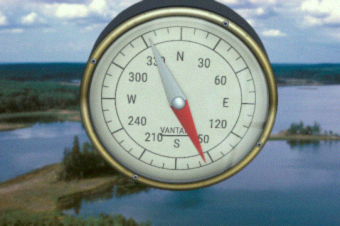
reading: 155°
